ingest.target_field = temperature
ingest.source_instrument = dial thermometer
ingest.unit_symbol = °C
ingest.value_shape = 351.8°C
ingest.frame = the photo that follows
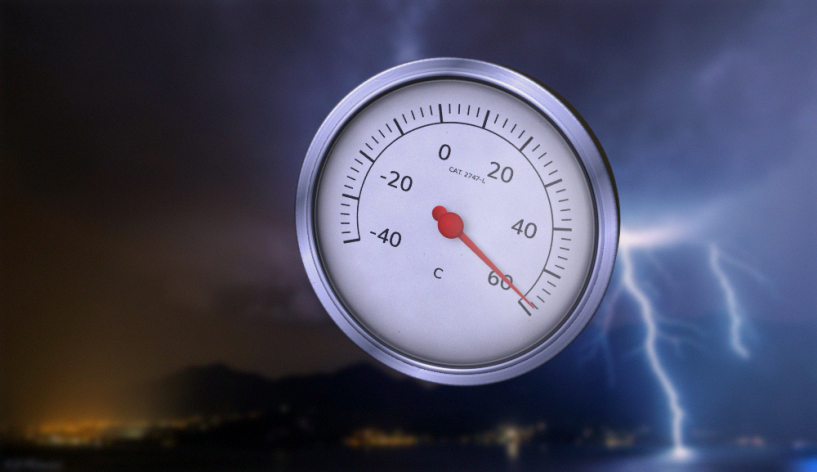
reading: 58°C
